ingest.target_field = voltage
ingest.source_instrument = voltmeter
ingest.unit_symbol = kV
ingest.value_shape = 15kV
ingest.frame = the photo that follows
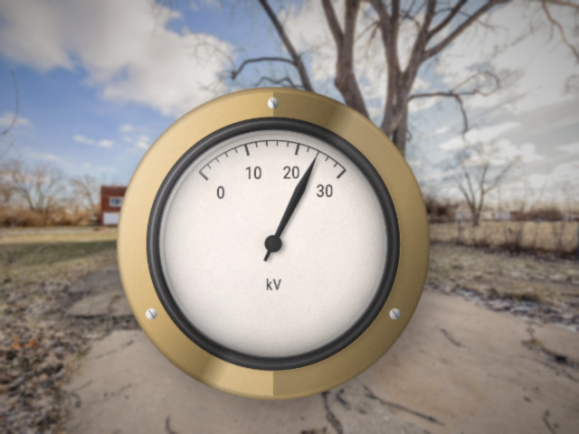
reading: 24kV
